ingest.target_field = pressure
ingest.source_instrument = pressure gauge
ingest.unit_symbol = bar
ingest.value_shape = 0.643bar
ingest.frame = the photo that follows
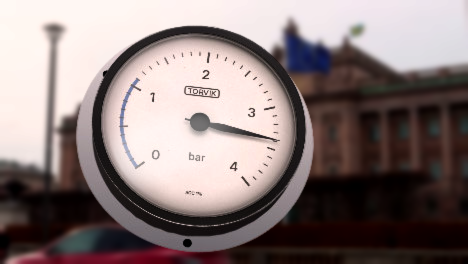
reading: 3.4bar
